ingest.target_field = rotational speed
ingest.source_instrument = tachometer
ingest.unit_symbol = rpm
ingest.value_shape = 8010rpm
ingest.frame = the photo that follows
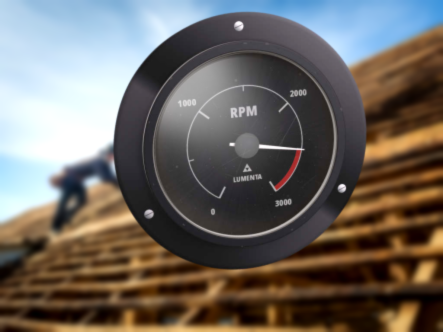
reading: 2500rpm
